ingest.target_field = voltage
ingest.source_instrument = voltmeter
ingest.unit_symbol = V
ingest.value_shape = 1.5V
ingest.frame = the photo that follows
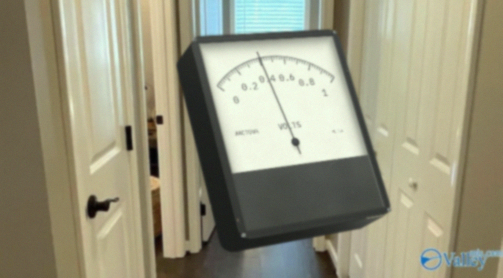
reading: 0.4V
